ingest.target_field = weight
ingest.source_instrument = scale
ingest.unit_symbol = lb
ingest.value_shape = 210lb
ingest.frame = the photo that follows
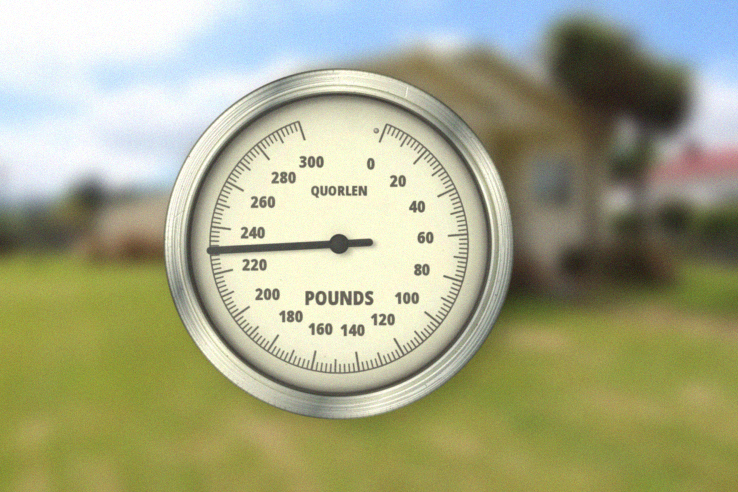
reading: 230lb
